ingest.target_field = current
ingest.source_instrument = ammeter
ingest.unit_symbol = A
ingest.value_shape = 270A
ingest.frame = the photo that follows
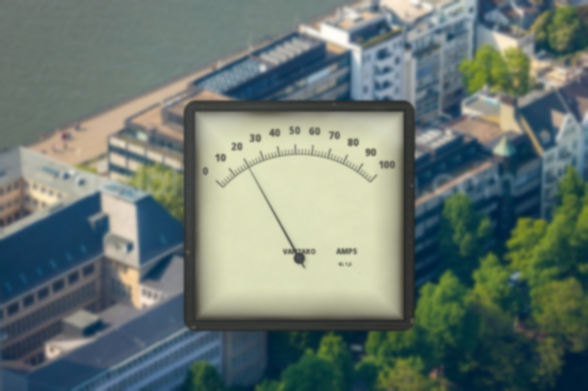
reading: 20A
